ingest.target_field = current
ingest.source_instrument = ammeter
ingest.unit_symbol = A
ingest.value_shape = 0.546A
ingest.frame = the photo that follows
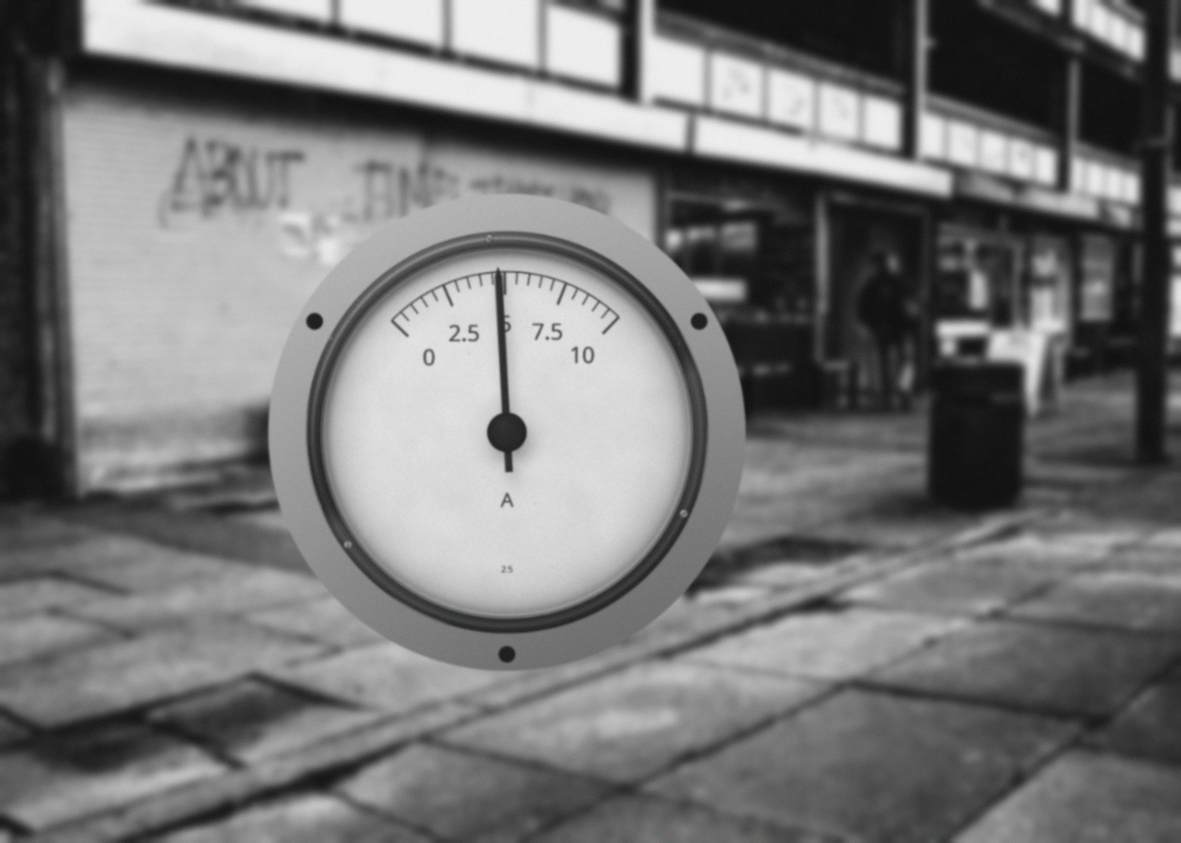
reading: 4.75A
